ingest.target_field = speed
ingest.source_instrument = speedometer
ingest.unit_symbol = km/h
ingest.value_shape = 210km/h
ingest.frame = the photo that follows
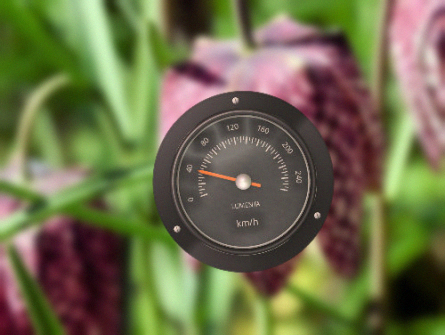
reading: 40km/h
